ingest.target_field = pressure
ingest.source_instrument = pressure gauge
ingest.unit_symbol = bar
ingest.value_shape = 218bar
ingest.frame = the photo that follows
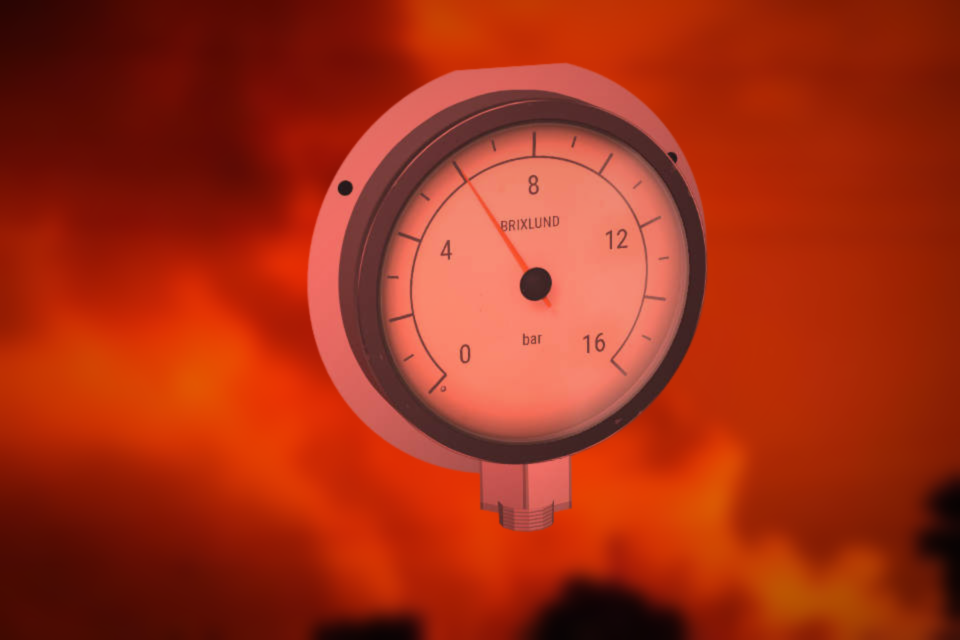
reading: 6bar
